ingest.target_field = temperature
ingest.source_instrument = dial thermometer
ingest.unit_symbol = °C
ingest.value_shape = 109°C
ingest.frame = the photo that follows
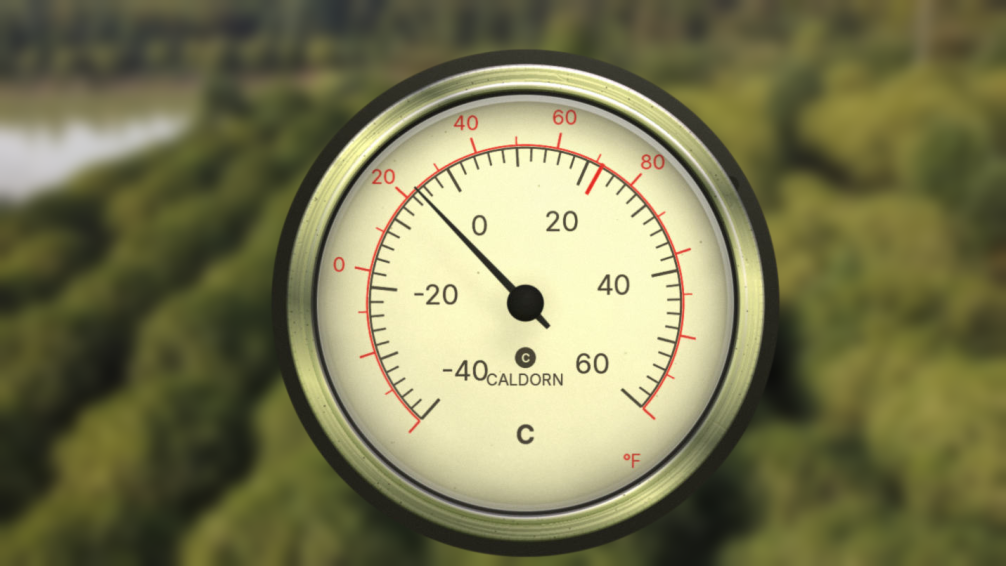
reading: -5°C
